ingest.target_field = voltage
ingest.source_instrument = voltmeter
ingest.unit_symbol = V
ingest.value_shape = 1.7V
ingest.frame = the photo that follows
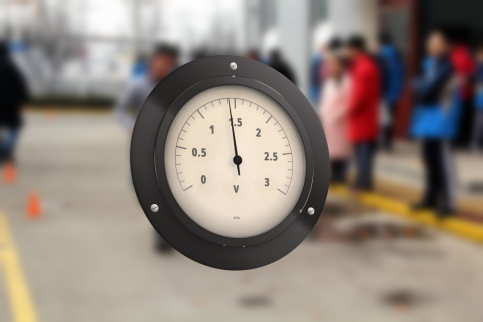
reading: 1.4V
